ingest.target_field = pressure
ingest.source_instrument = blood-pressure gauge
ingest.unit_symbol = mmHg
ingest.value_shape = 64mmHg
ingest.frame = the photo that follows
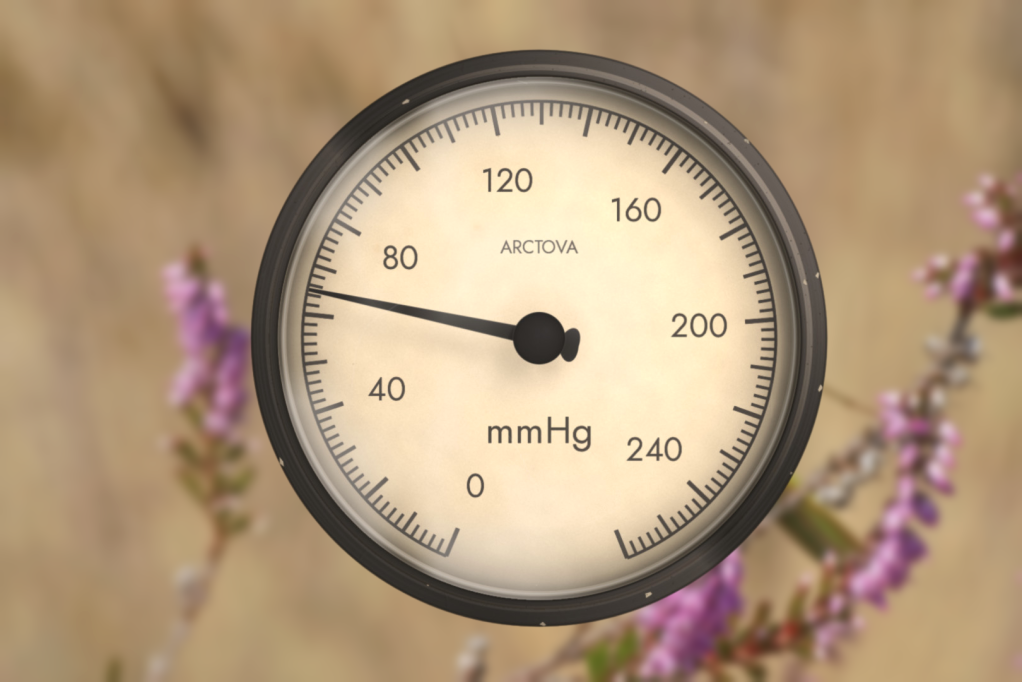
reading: 65mmHg
